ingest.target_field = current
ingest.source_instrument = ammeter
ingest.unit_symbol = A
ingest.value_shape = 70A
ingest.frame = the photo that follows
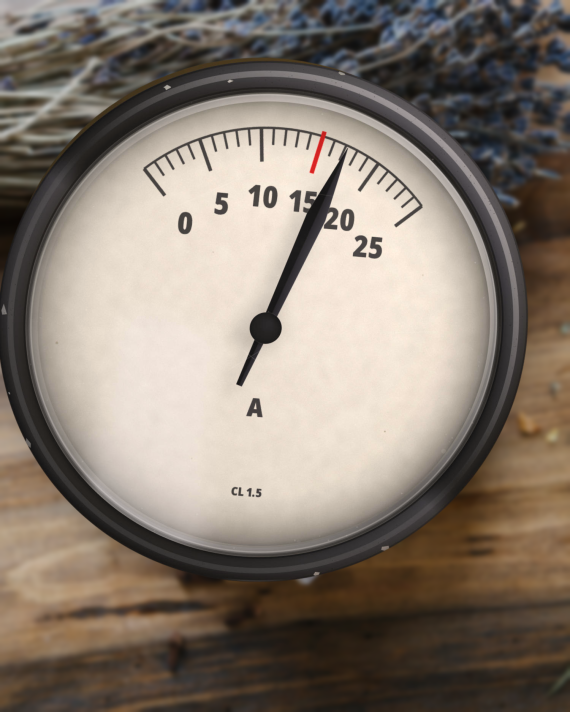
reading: 17A
